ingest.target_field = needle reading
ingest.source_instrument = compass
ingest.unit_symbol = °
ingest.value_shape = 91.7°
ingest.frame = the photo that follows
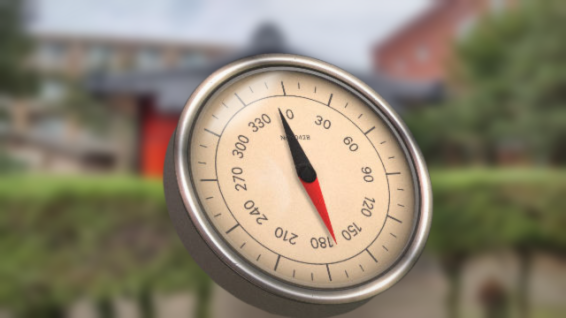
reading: 170°
